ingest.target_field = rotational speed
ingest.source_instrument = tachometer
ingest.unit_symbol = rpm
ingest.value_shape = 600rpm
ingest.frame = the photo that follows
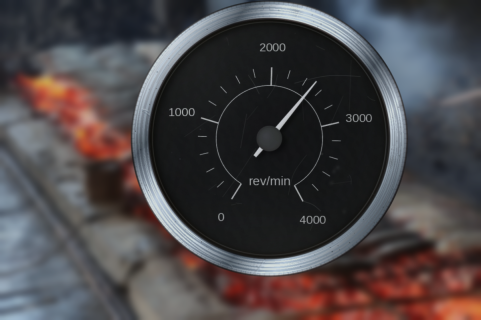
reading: 2500rpm
